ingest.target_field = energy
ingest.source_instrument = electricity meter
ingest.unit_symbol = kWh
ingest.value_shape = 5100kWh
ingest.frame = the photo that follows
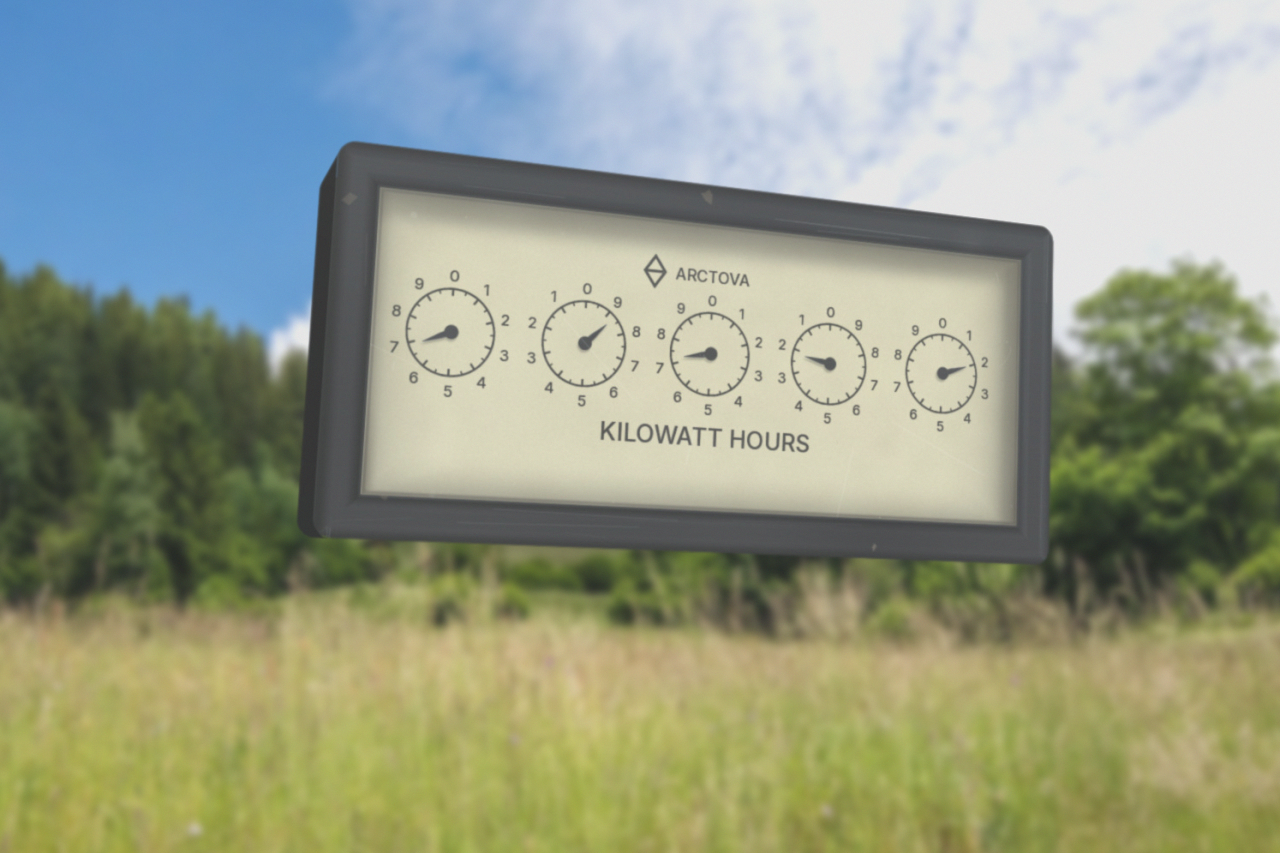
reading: 68722kWh
